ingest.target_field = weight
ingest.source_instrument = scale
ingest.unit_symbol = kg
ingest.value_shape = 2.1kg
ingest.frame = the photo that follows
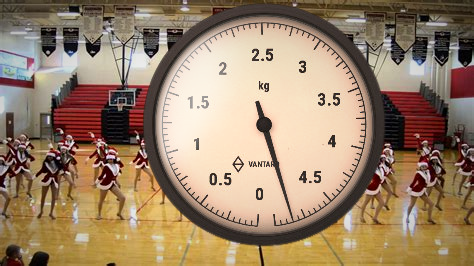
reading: 4.85kg
